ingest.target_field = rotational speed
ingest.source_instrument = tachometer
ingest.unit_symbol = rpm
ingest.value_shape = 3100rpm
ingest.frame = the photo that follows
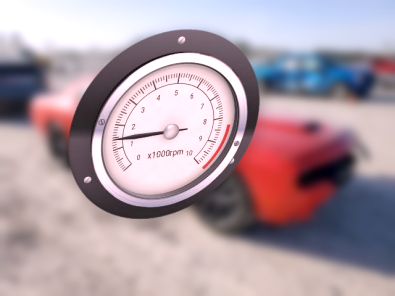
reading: 1500rpm
